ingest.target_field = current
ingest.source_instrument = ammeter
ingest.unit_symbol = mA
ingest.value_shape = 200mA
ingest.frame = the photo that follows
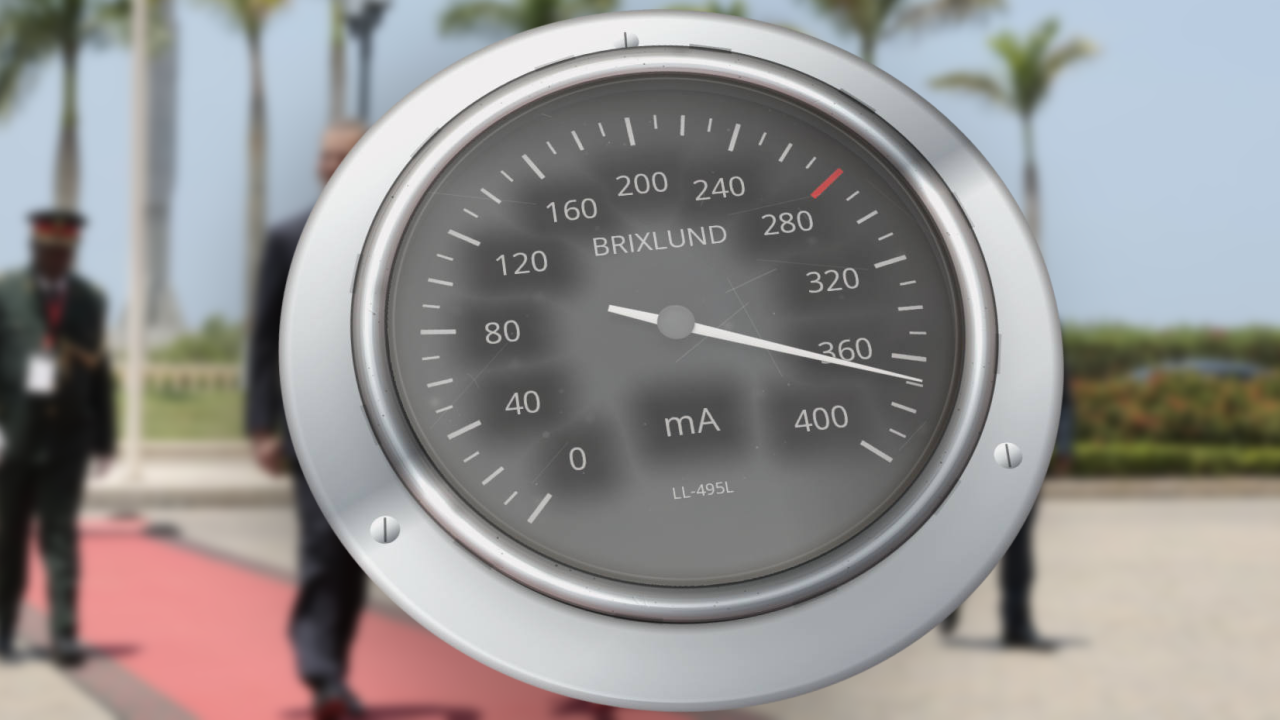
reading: 370mA
